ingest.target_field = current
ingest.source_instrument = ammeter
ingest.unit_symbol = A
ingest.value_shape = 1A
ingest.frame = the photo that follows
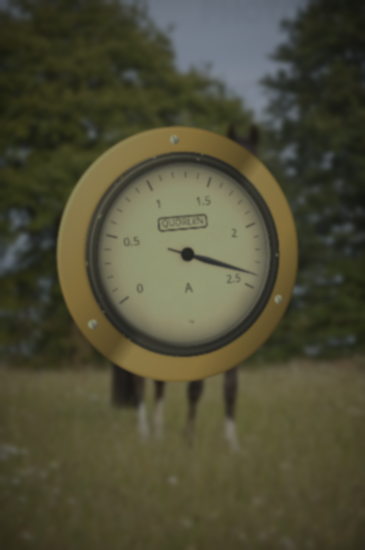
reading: 2.4A
